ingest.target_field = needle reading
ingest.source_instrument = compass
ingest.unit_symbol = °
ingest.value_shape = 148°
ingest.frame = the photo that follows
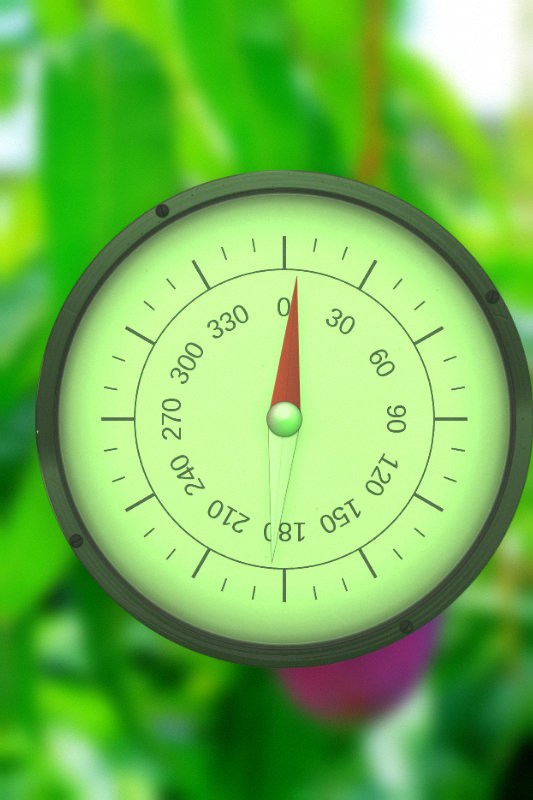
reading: 5°
